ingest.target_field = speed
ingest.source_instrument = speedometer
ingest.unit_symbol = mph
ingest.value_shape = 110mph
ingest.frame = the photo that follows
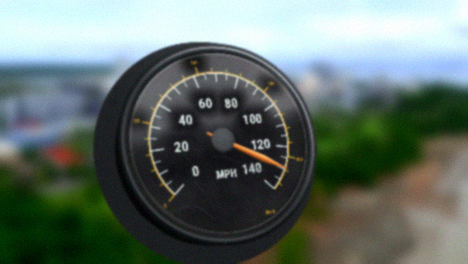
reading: 130mph
